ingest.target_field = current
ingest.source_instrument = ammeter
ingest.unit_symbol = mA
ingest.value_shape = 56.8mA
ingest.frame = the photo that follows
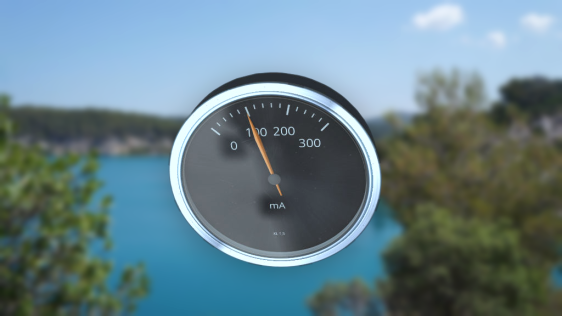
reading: 100mA
